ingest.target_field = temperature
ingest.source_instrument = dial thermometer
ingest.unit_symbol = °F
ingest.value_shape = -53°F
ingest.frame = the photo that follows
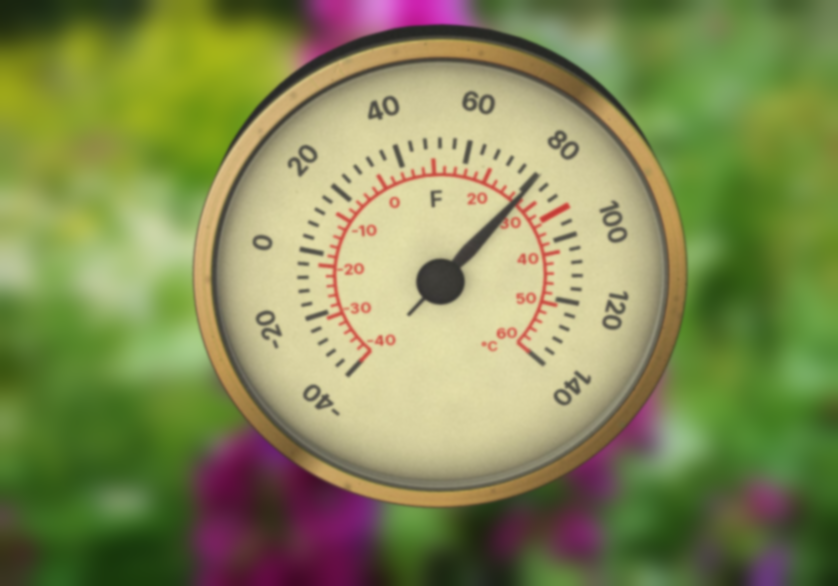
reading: 80°F
